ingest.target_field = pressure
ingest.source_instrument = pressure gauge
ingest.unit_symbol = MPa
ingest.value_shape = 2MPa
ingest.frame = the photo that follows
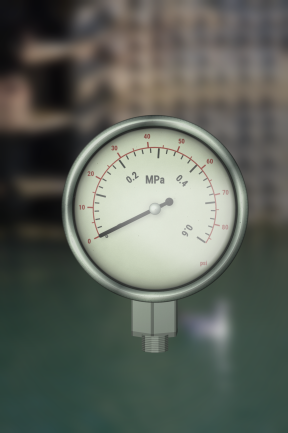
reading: 0MPa
